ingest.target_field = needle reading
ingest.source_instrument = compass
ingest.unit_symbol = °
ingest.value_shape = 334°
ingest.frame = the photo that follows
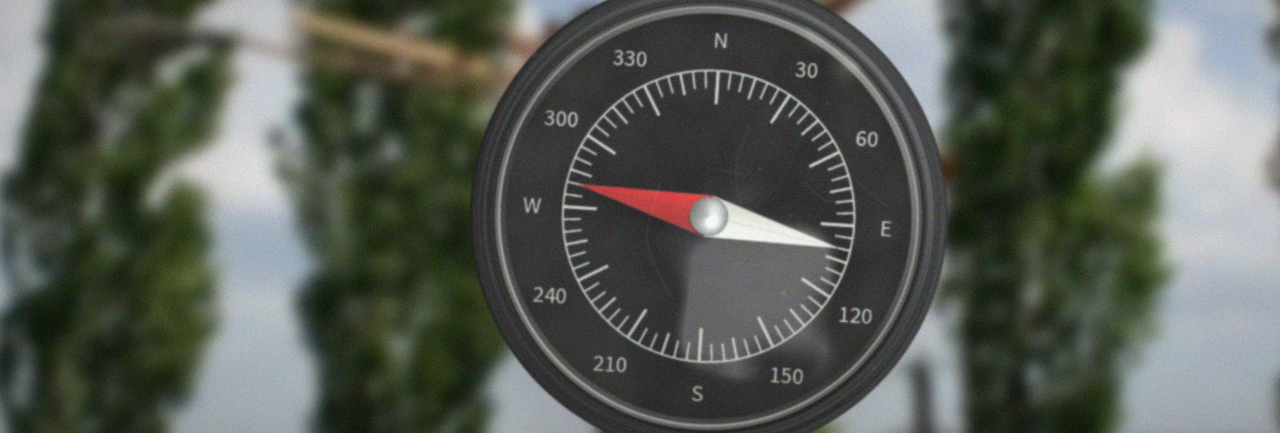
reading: 280°
